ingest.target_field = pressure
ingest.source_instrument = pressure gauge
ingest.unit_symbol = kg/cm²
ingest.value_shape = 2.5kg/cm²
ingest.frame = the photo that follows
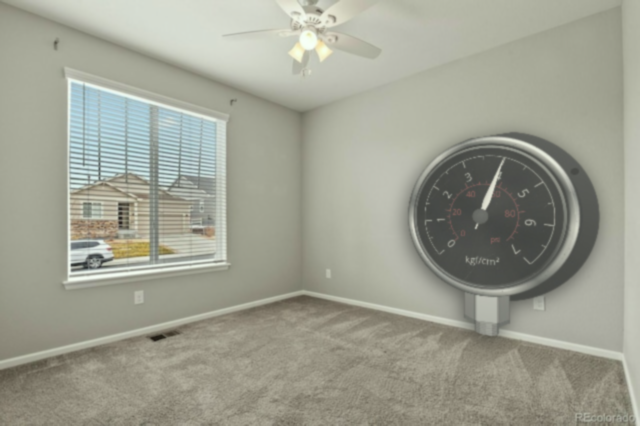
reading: 4kg/cm²
